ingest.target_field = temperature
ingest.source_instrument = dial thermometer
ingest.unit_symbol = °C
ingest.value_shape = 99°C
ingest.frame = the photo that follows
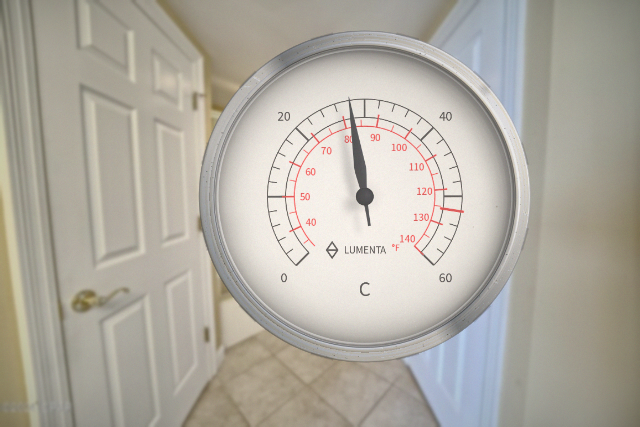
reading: 28°C
